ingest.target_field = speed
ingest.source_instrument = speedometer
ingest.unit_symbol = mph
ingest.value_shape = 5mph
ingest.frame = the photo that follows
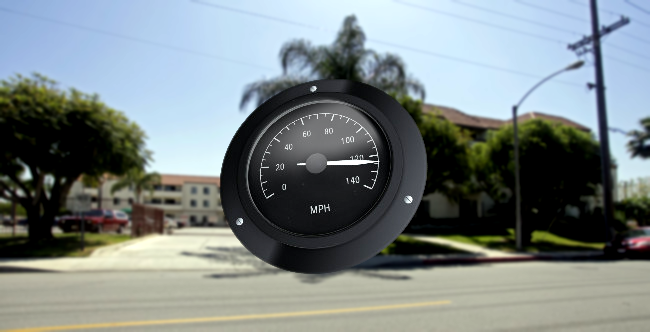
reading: 125mph
